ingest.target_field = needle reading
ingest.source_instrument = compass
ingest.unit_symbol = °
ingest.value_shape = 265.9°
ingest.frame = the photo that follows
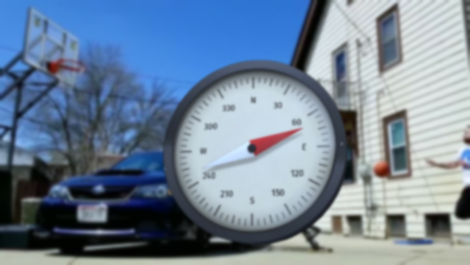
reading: 70°
